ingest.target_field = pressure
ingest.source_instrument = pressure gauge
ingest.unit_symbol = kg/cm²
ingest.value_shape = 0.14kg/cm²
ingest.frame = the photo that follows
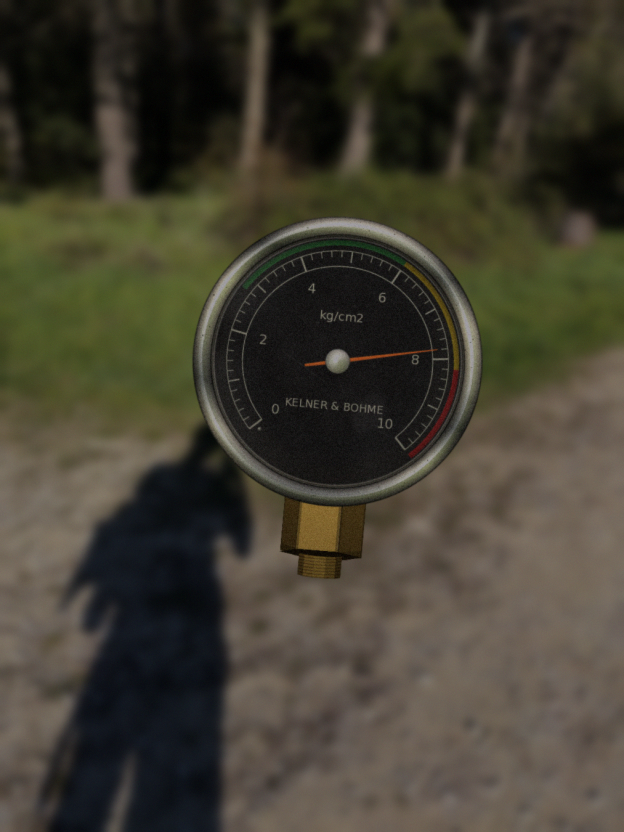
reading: 7.8kg/cm²
